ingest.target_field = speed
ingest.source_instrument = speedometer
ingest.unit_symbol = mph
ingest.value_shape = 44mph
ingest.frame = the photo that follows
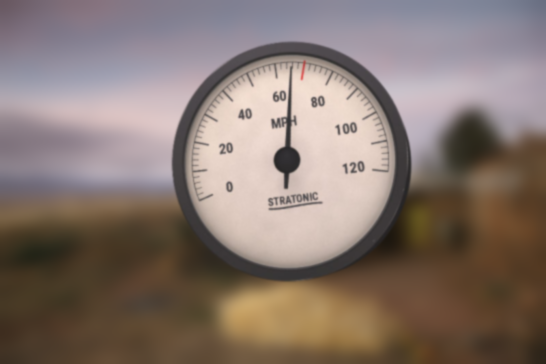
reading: 66mph
